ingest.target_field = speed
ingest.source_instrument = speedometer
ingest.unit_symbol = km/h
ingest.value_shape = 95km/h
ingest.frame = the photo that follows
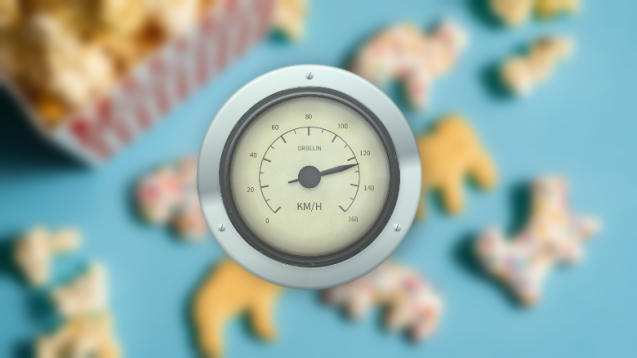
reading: 125km/h
